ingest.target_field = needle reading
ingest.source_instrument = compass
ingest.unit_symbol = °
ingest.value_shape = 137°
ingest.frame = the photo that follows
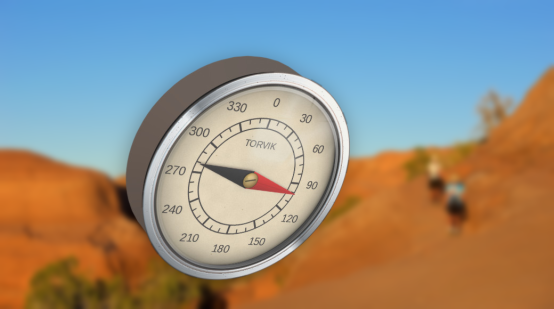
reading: 100°
